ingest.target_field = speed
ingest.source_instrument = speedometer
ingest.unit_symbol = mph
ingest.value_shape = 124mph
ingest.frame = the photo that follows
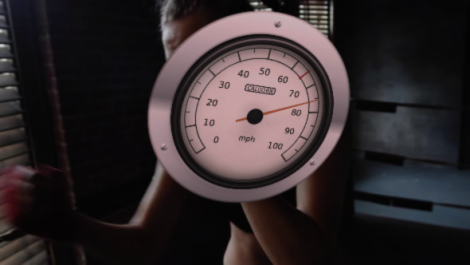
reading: 75mph
